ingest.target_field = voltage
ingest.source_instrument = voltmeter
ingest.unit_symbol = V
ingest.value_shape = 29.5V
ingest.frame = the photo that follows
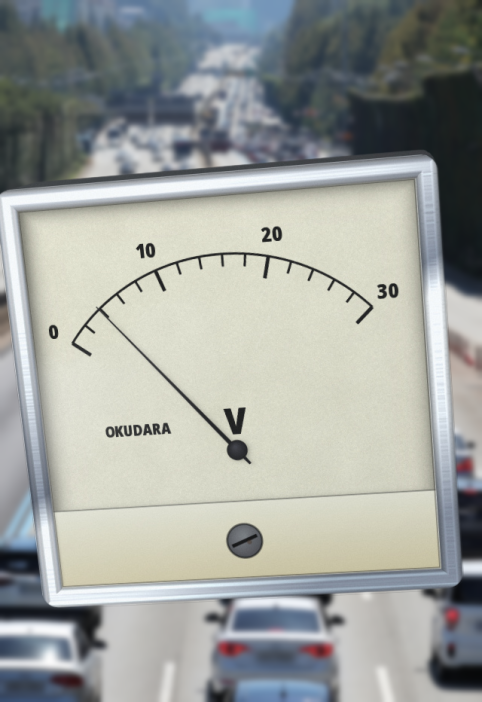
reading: 4V
